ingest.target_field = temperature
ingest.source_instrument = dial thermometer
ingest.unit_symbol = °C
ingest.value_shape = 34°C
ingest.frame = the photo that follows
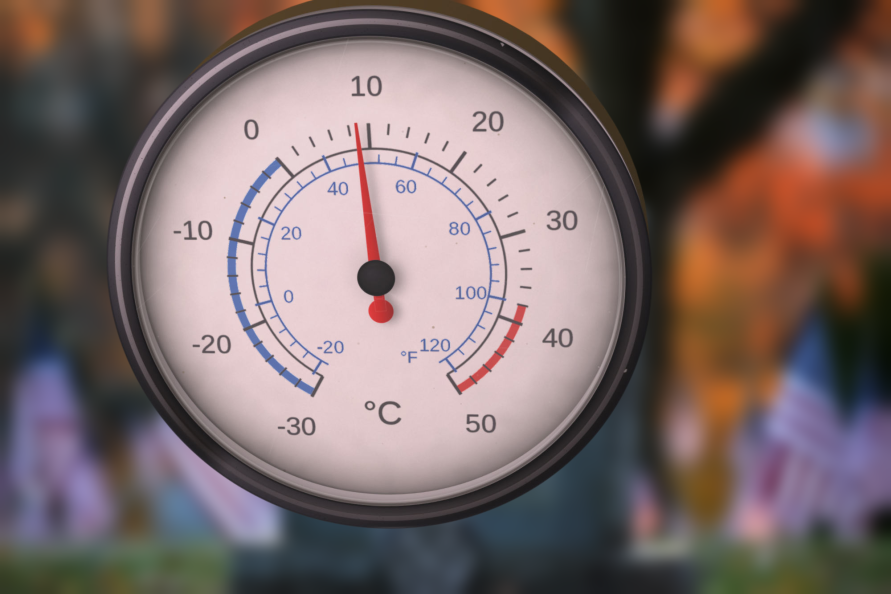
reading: 9°C
